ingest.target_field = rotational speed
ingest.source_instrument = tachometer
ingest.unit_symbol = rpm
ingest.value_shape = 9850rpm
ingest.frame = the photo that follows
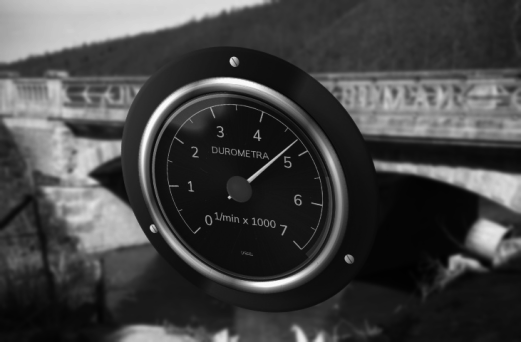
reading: 4750rpm
